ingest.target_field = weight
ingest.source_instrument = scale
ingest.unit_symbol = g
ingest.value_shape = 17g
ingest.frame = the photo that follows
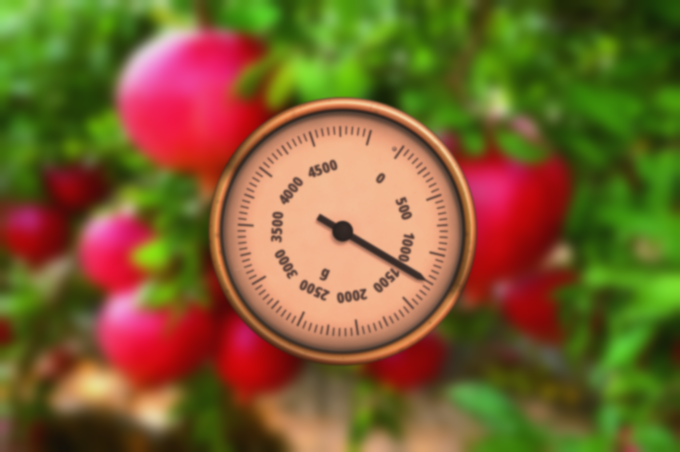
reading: 1250g
